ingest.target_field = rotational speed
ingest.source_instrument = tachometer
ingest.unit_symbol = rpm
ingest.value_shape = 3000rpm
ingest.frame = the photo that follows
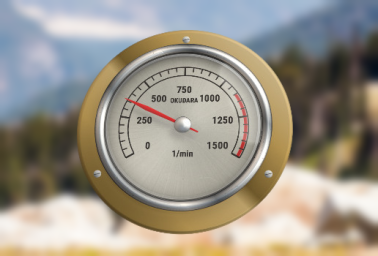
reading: 350rpm
